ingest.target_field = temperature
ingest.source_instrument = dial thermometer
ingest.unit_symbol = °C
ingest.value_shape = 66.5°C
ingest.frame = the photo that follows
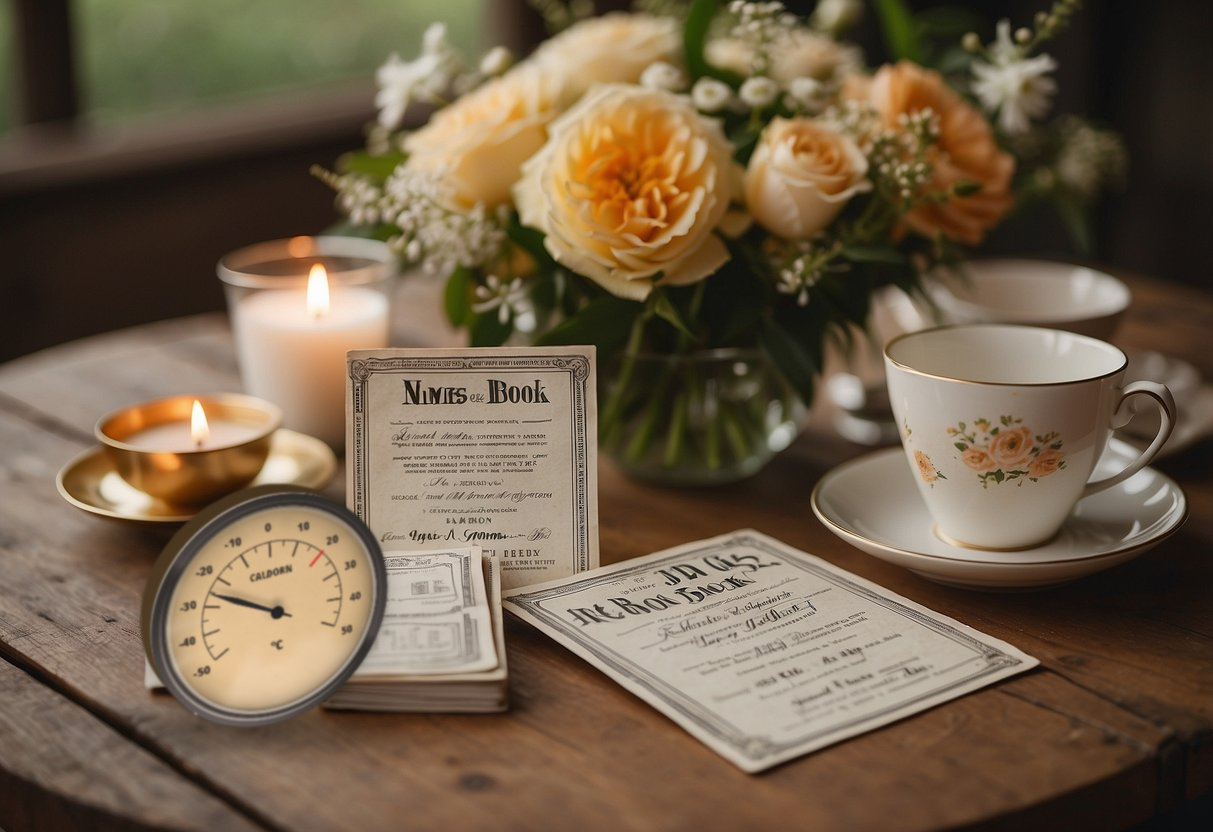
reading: -25°C
